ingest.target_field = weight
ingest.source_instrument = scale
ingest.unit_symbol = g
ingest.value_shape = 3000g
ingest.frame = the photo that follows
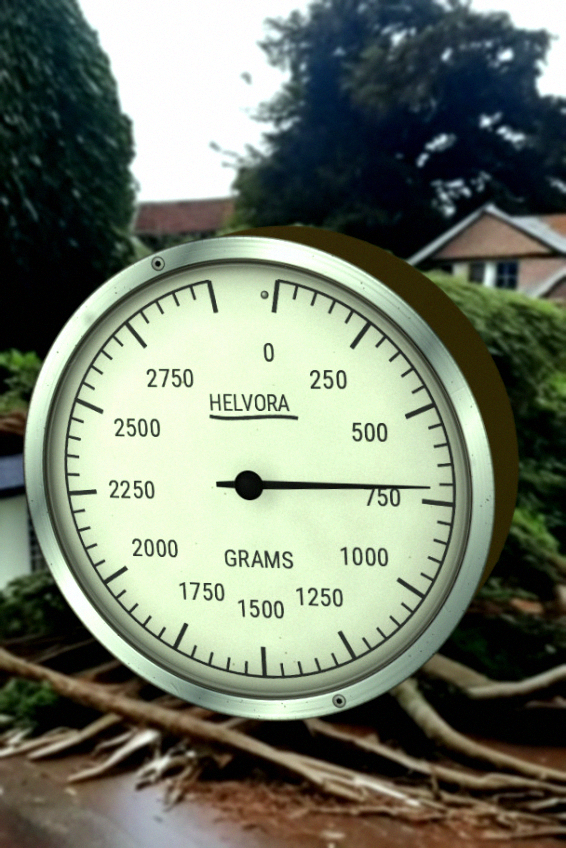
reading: 700g
